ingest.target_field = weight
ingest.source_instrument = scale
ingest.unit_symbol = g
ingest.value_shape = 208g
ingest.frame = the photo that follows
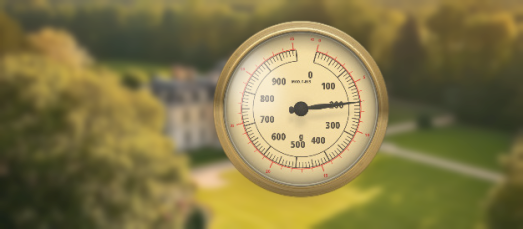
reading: 200g
